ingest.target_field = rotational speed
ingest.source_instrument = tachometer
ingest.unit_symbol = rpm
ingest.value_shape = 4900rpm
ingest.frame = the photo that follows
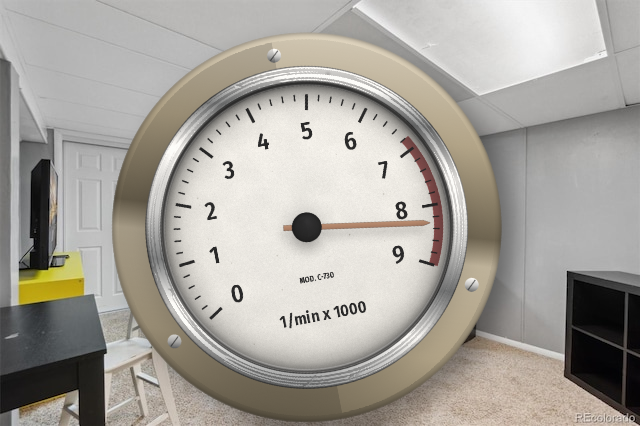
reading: 8300rpm
